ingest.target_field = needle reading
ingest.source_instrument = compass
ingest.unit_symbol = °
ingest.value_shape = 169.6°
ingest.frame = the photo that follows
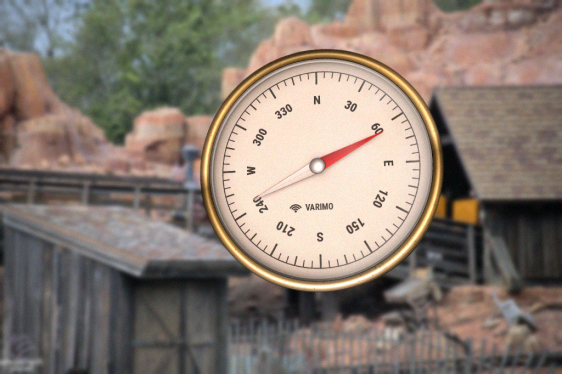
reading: 65°
